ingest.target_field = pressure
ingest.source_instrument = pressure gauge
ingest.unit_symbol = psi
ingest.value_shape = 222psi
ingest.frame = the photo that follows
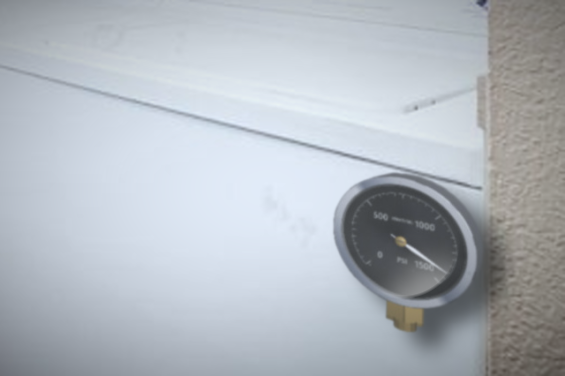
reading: 1400psi
